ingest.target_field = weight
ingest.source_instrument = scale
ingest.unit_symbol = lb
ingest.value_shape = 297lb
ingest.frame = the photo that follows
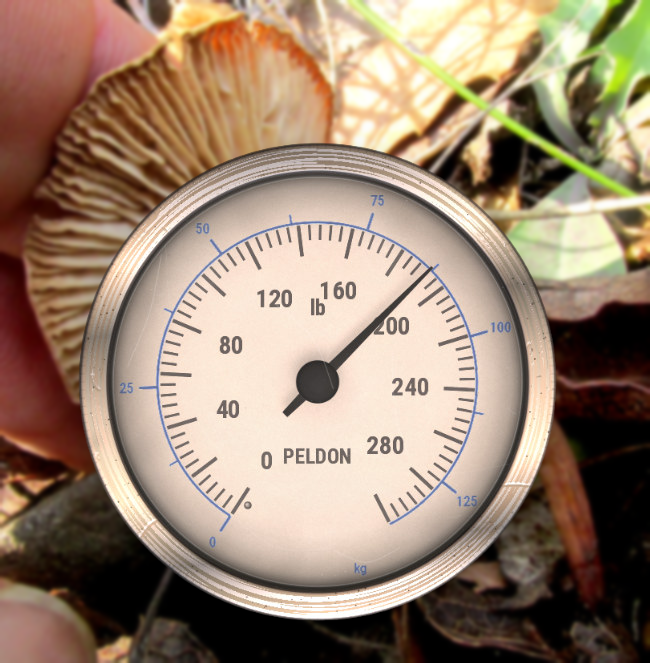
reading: 192lb
